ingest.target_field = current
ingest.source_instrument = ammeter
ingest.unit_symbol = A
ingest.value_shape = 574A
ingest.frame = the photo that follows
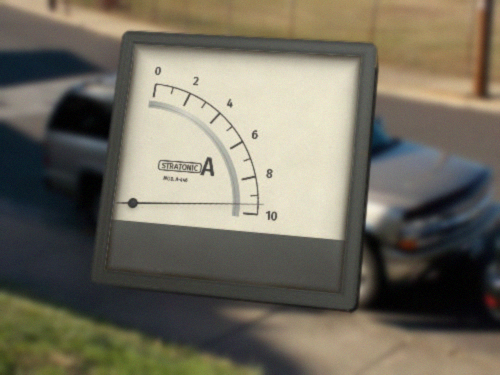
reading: 9.5A
